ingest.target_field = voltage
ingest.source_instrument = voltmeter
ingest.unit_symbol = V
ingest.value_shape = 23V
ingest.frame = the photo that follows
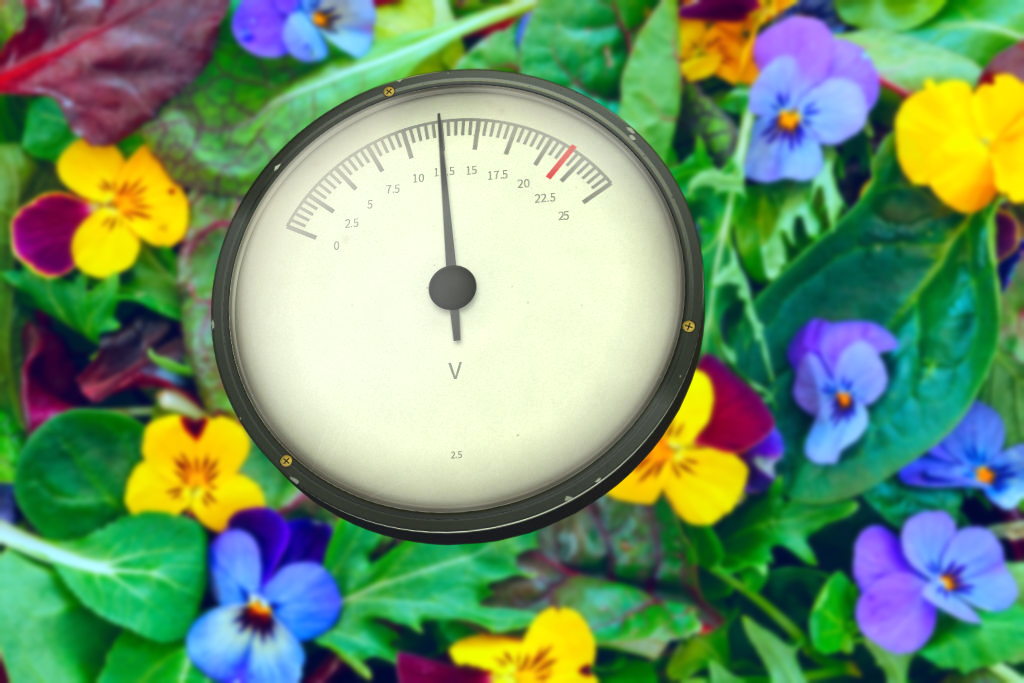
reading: 12.5V
